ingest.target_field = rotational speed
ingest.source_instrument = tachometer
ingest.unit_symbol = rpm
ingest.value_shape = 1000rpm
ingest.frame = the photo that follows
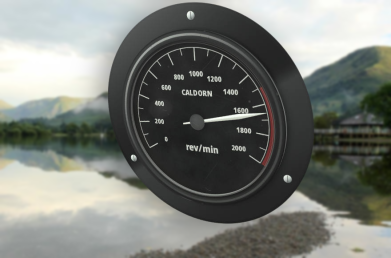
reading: 1650rpm
